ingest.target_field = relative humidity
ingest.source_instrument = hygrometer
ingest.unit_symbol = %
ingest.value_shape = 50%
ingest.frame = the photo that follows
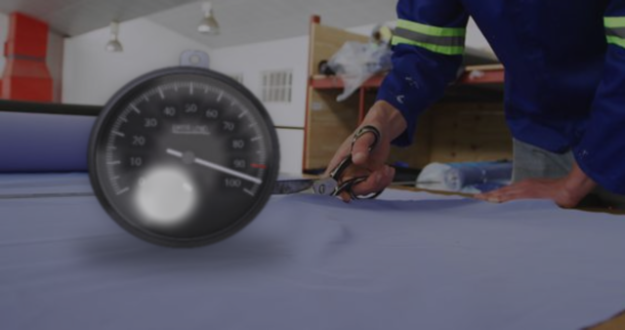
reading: 95%
